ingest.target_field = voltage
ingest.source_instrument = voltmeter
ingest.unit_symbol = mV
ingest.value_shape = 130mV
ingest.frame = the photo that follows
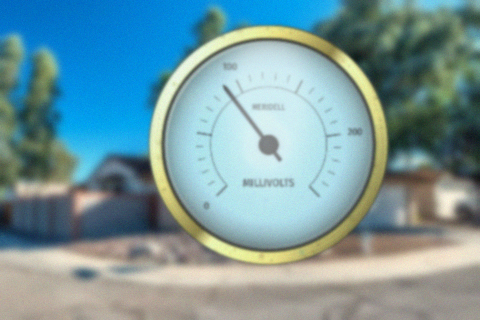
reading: 90mV
